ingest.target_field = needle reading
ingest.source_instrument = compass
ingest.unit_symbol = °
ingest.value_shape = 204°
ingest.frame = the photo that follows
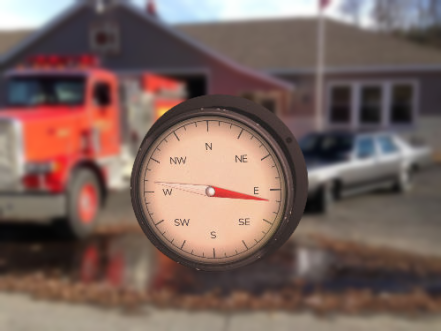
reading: 100°
